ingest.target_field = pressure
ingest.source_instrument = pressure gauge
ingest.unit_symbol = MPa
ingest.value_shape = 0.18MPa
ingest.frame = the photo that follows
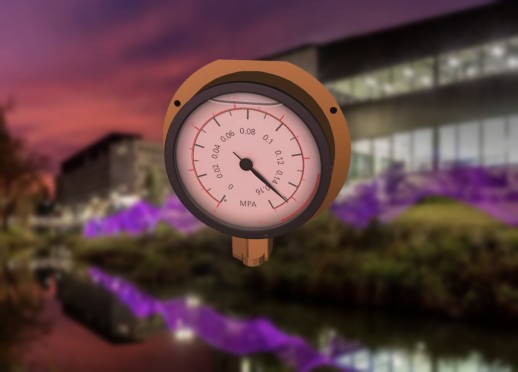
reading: 0.15MPa
